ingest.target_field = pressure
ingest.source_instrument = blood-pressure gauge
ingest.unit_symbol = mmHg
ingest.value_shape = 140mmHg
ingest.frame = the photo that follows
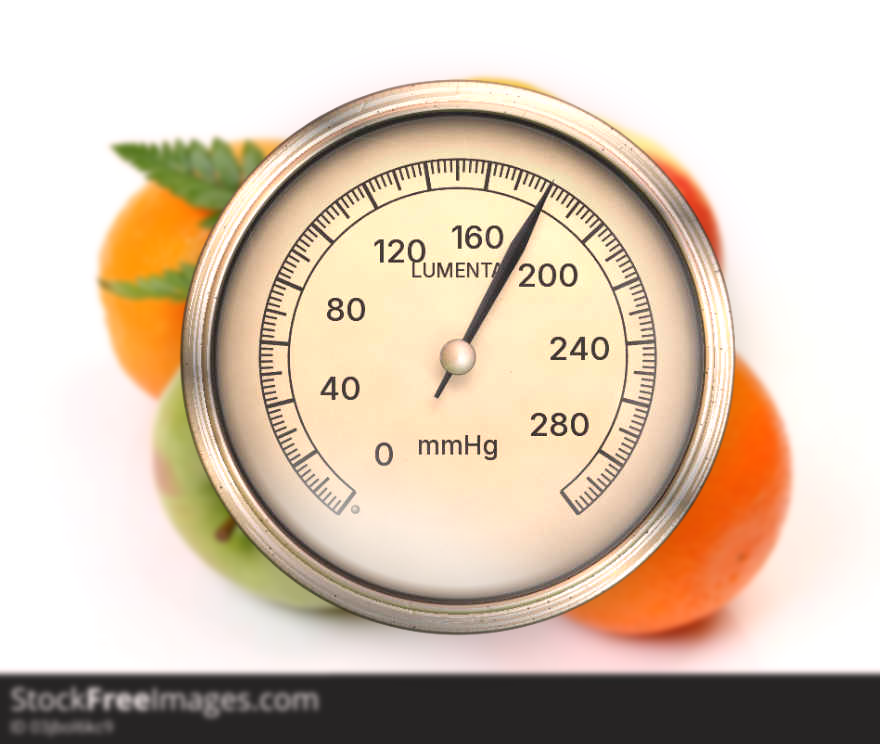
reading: 180mmHg
